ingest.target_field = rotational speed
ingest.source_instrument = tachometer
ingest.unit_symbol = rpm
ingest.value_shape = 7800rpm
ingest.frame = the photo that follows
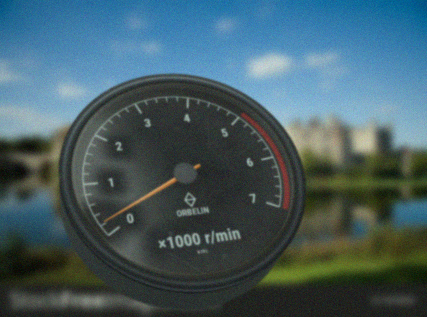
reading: 200rpm
